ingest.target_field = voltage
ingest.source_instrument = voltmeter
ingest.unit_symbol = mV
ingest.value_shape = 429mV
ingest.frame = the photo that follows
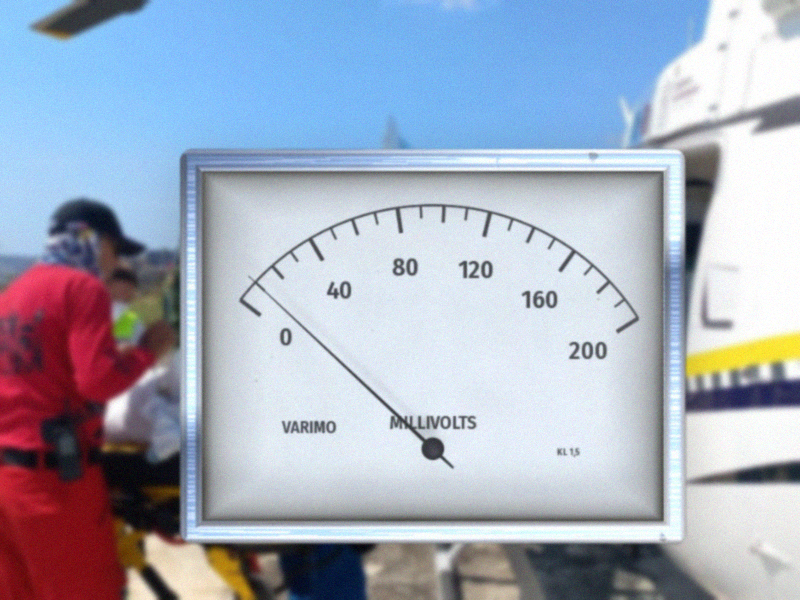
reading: 10mV
